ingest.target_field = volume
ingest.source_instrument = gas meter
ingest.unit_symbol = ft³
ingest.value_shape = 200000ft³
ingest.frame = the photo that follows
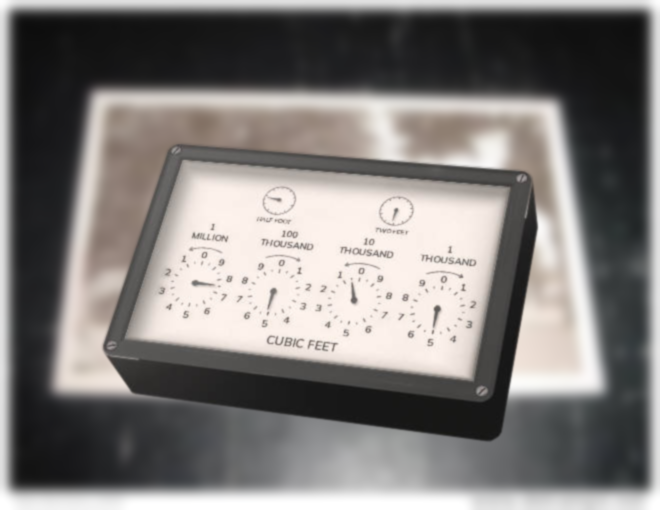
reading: 750500ft³
